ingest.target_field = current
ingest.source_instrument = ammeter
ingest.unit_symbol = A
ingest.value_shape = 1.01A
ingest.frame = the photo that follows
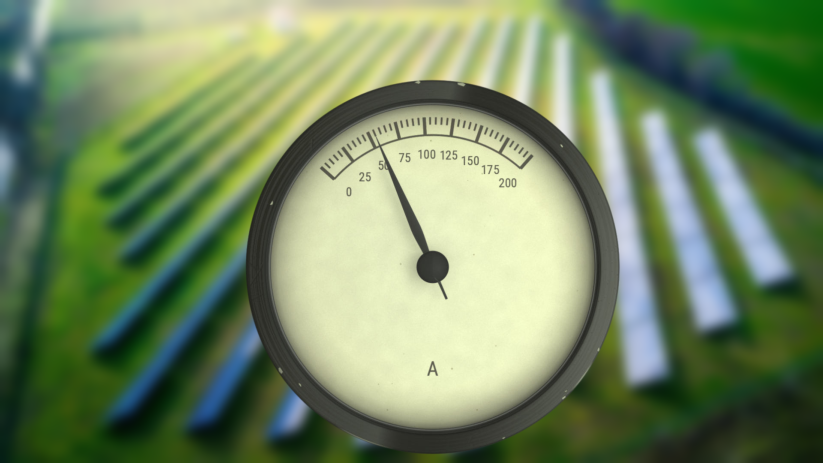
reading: 55A
